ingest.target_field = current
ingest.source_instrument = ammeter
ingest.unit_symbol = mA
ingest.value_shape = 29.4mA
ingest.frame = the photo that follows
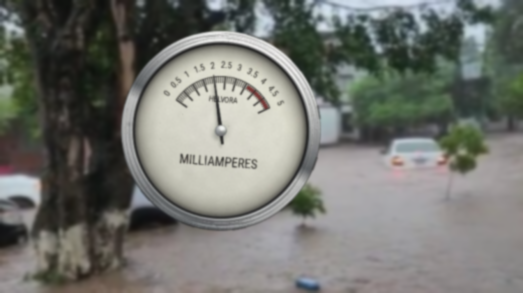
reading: 2mA
